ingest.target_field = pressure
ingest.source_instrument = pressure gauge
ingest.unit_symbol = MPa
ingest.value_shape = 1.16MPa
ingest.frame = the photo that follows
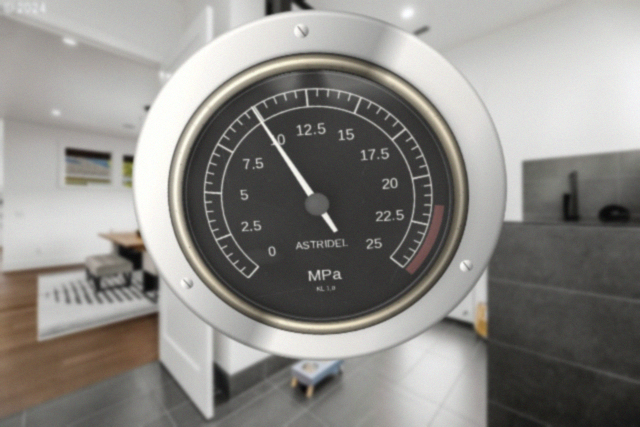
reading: 10MPa
